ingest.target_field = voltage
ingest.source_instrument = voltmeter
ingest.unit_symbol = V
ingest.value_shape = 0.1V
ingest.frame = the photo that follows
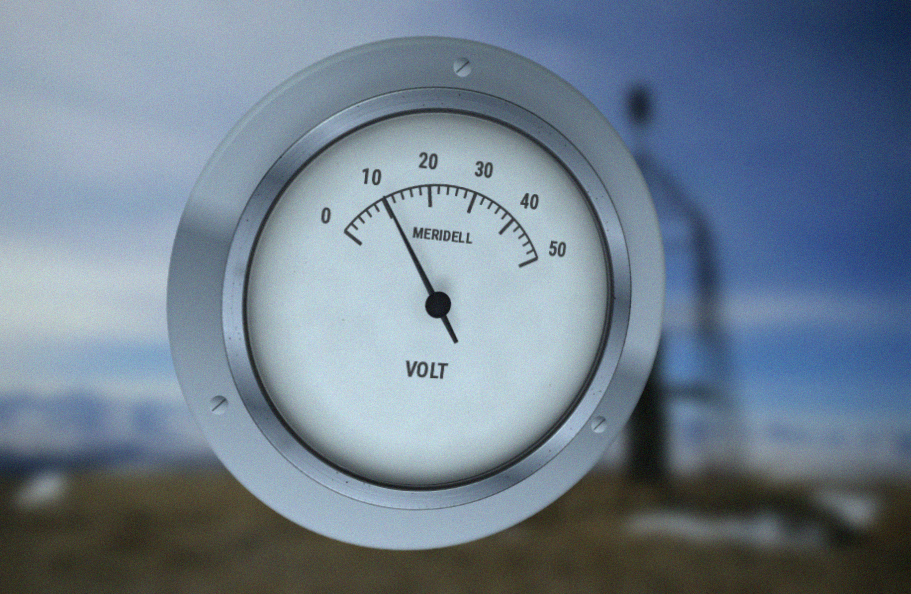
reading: 10V
